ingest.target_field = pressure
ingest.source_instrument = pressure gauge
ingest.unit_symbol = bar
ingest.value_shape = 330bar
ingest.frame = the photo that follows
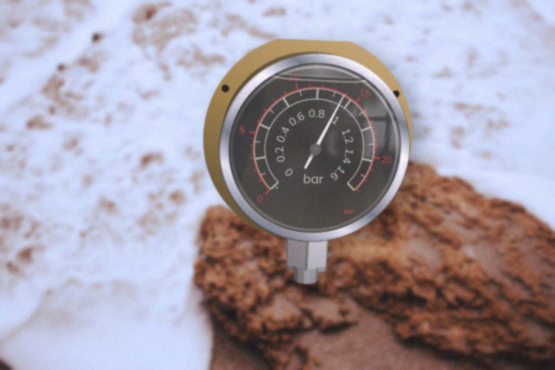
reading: 0.95bar
